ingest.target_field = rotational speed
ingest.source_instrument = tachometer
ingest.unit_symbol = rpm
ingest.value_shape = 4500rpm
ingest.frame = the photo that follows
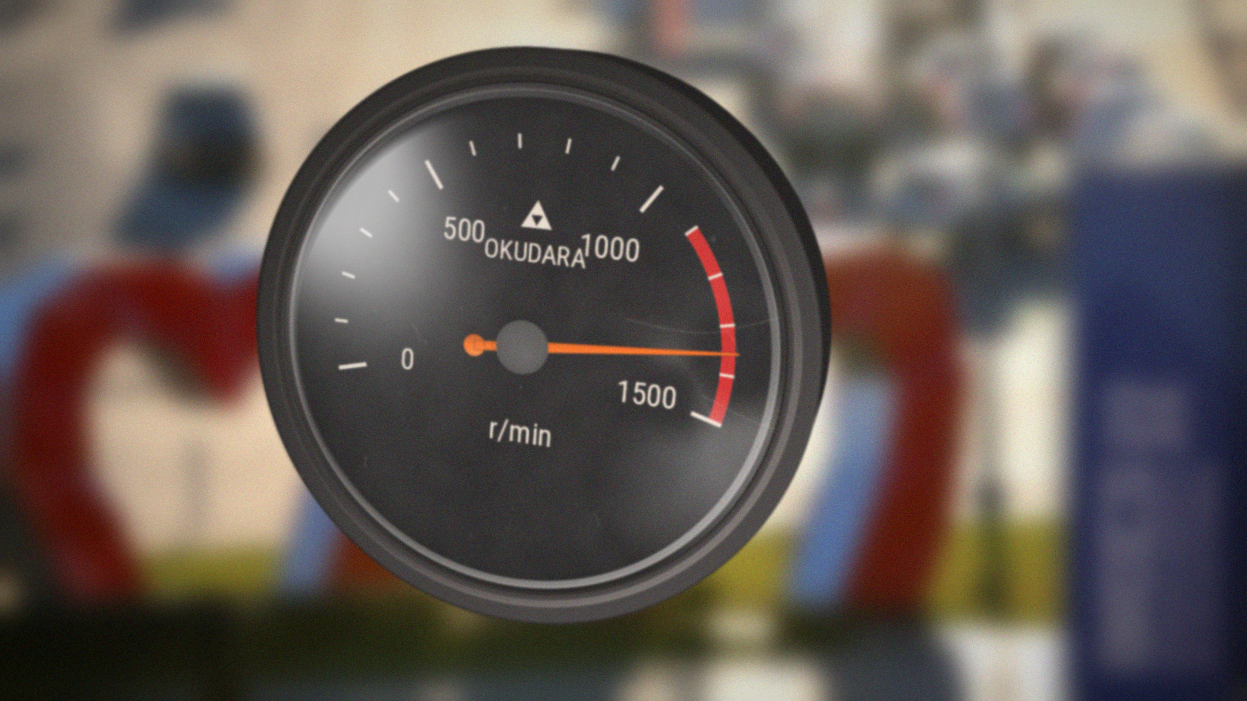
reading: 1350rpm
